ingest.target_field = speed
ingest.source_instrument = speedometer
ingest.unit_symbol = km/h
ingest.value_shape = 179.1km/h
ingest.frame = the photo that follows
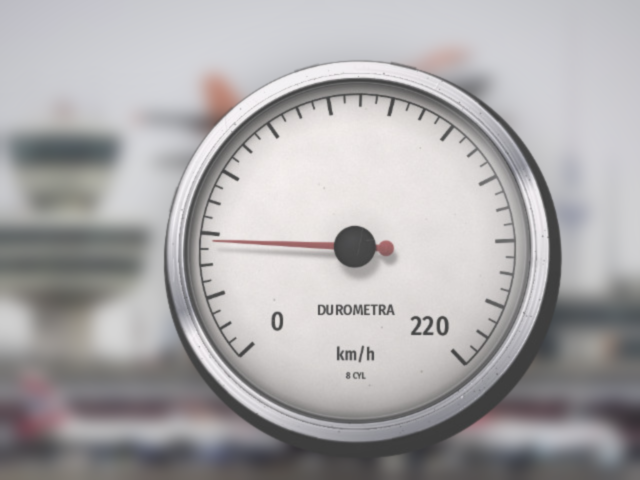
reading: 37.5km/h
